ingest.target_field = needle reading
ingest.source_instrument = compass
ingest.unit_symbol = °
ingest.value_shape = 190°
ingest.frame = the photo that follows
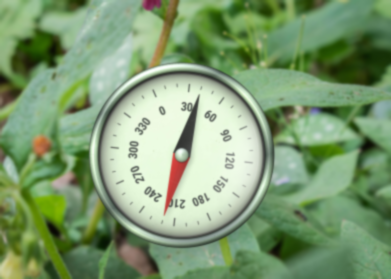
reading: 220°
